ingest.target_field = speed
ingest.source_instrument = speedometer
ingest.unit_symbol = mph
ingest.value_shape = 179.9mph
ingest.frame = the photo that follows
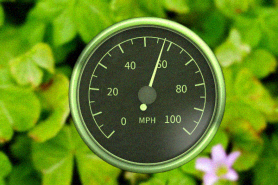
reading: 57.5mph
